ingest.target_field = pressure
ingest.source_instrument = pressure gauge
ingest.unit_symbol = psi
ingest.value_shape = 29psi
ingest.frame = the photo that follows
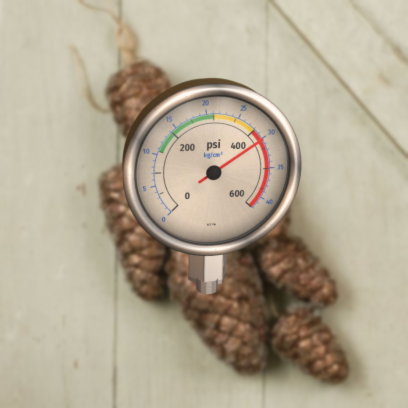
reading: 425psi
